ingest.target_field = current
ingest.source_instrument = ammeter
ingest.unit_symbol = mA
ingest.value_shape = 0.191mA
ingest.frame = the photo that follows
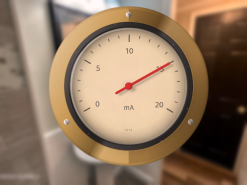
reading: 15mA
